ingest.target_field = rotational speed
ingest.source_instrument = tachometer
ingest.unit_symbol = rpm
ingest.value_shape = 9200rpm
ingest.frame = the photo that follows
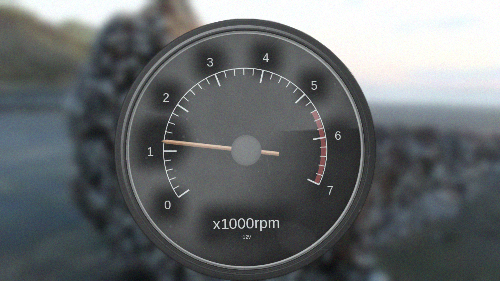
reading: 1200rpm
